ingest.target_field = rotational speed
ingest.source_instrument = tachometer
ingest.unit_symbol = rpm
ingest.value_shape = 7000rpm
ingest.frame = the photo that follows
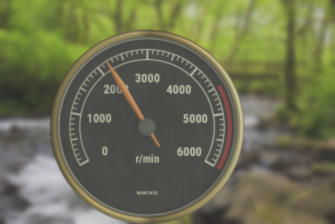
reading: 2200rpm
